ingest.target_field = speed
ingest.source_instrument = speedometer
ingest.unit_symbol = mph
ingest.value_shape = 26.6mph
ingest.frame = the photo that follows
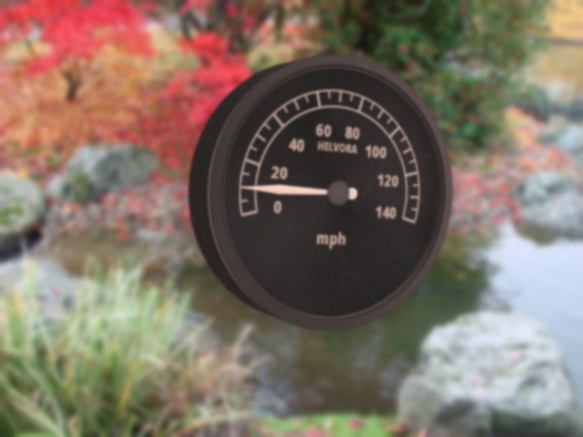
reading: 10mph
